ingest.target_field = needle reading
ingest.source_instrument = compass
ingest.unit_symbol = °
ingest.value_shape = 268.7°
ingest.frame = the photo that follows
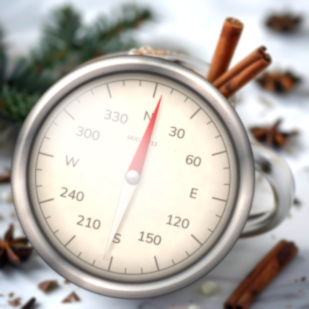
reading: 5°
